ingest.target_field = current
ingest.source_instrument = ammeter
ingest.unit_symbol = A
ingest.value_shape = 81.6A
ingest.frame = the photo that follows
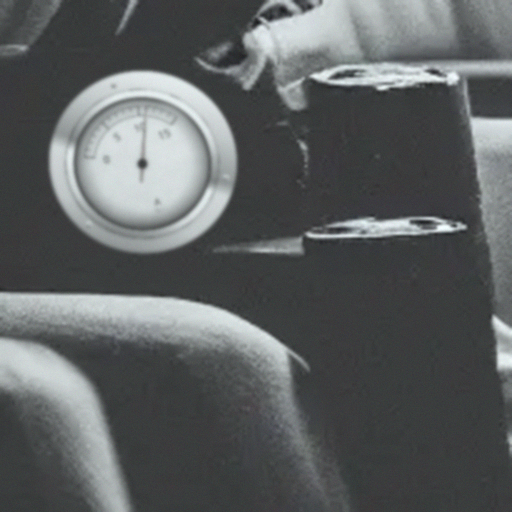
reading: 11A
